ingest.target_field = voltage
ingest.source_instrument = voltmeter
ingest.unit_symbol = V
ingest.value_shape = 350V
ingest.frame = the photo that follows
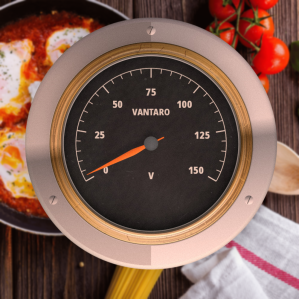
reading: 2.5V
